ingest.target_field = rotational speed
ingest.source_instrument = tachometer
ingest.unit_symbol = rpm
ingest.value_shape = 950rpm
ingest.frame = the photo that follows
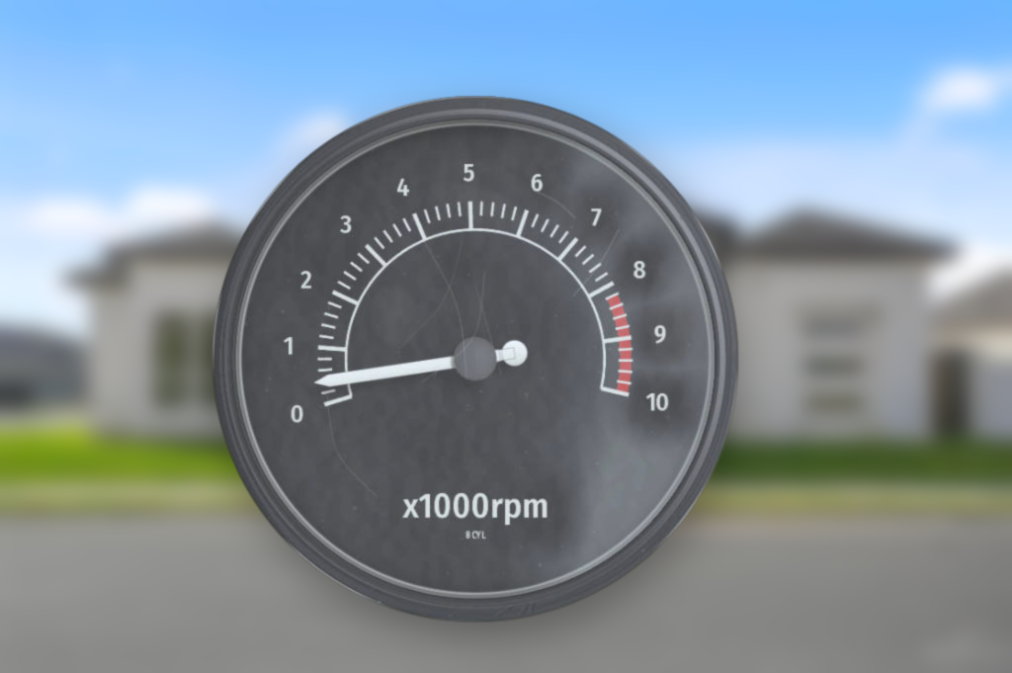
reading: 400rpm
